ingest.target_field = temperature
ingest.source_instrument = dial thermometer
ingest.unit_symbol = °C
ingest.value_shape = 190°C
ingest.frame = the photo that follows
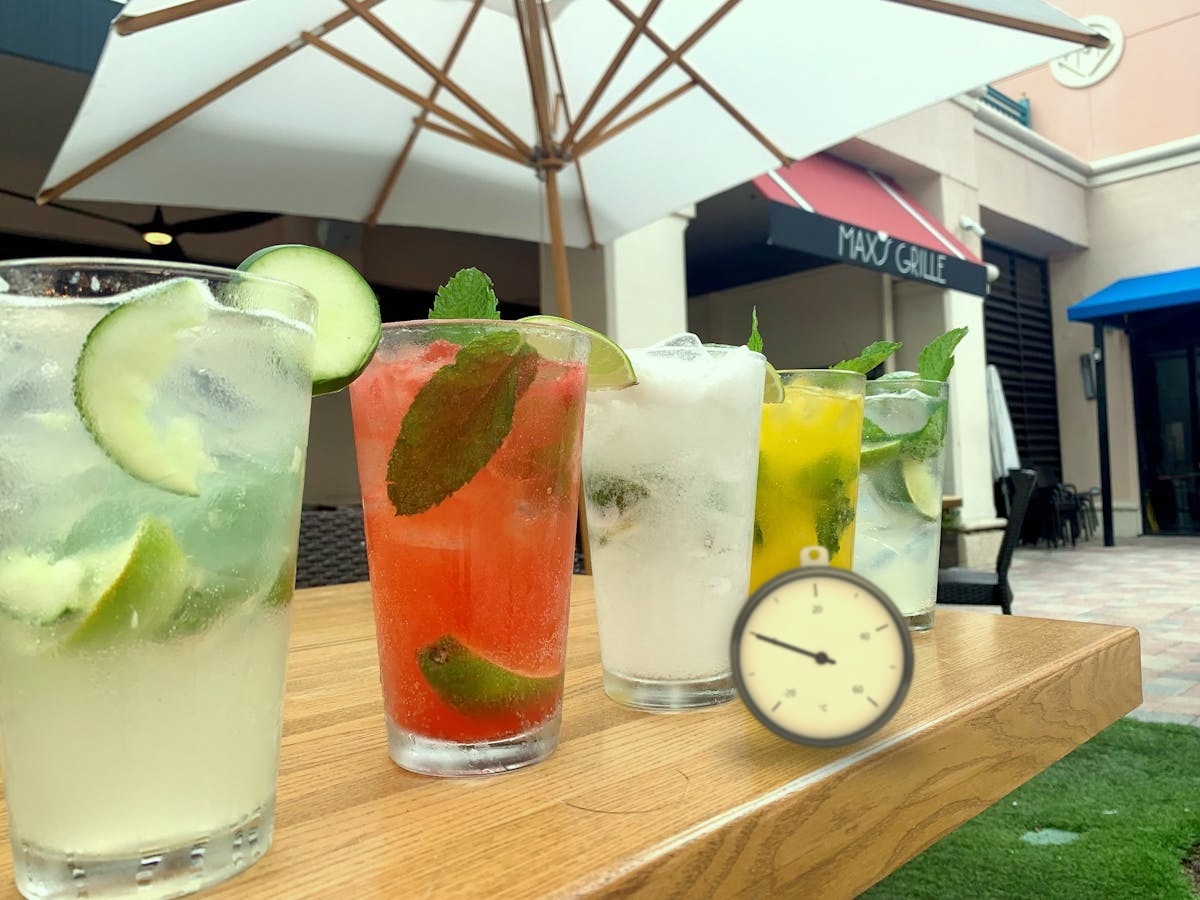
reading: 0°C
